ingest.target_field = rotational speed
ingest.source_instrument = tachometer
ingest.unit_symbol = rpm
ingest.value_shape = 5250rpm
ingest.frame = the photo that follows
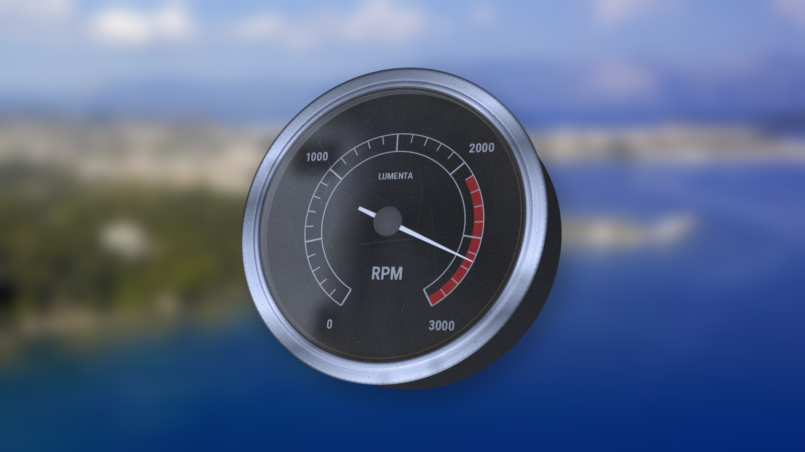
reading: 2650rpm
